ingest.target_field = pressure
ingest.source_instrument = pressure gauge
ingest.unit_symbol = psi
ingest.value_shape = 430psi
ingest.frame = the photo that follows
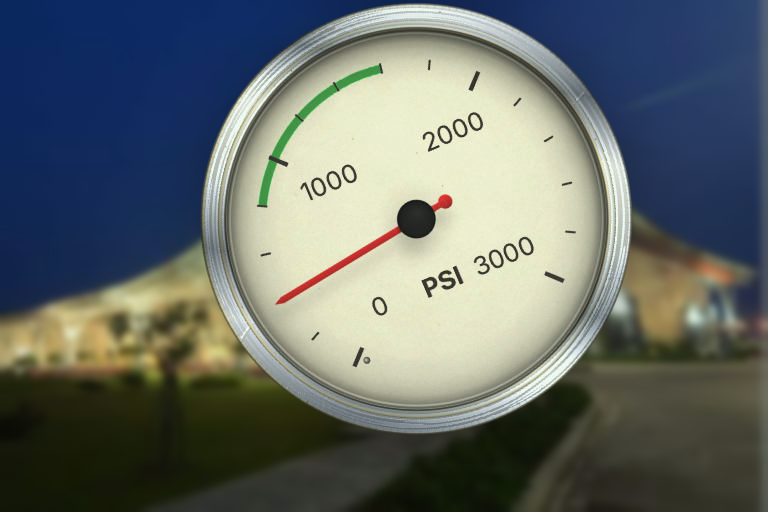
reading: 400psi
